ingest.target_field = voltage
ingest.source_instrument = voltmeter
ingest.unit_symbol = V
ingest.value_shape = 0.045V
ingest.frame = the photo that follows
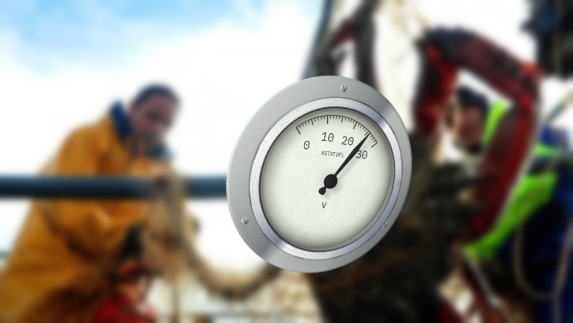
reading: 25V
